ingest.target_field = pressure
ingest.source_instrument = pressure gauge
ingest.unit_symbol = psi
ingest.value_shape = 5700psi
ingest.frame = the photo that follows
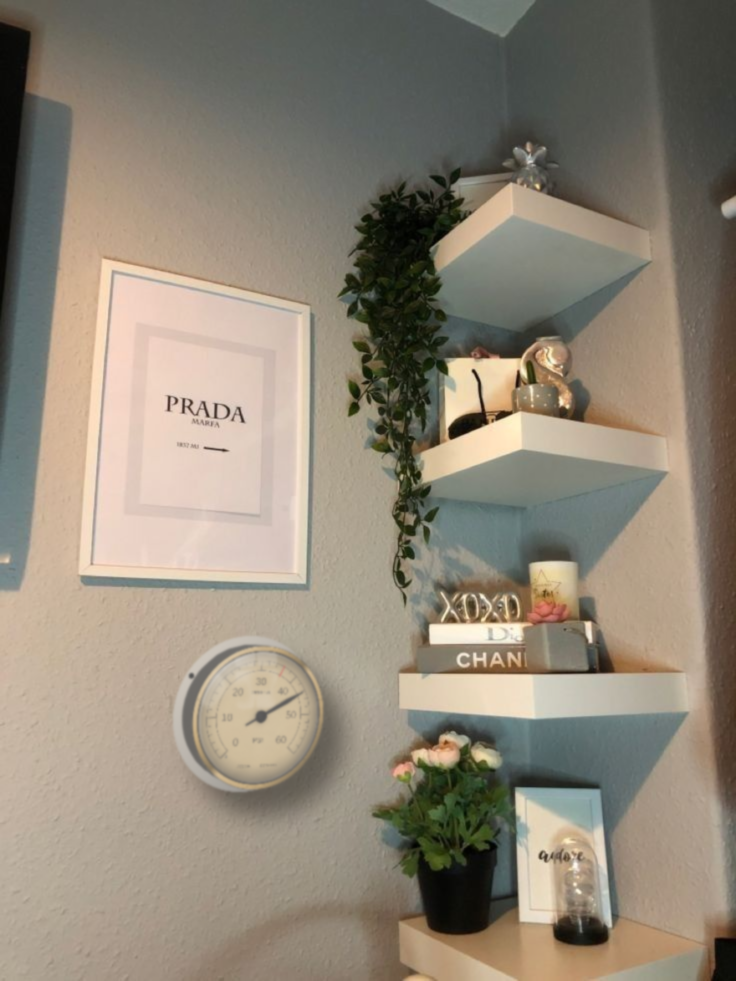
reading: 44psi
